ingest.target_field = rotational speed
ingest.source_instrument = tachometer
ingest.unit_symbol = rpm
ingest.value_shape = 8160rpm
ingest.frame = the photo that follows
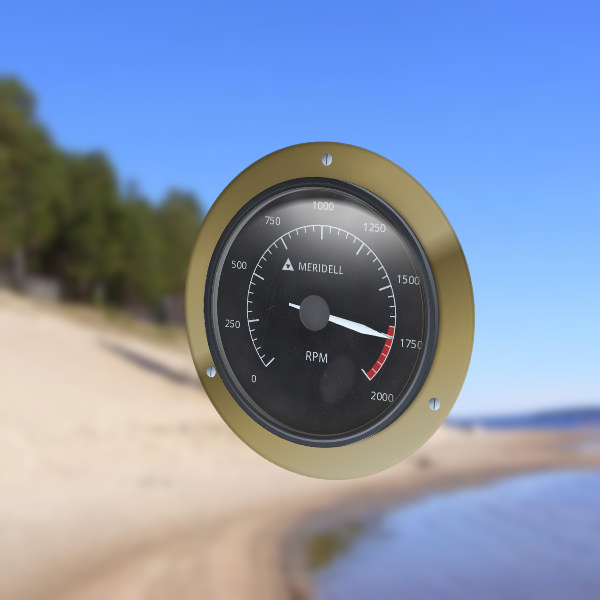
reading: 1750rpm
